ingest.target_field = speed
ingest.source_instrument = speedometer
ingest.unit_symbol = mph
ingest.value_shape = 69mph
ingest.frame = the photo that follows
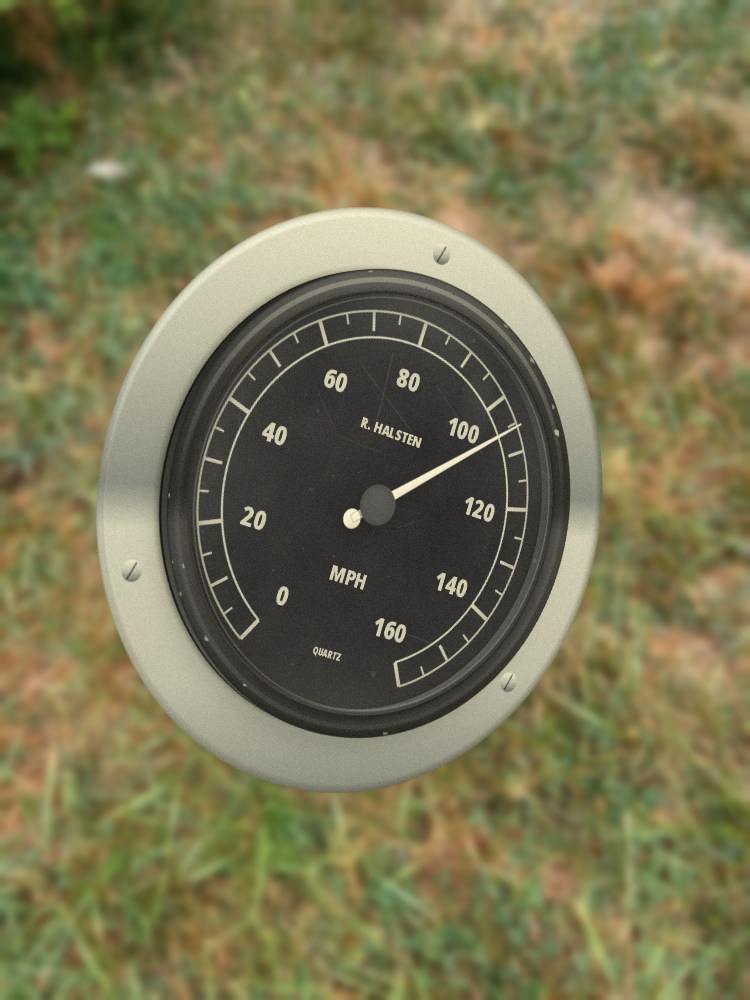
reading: 105mph
